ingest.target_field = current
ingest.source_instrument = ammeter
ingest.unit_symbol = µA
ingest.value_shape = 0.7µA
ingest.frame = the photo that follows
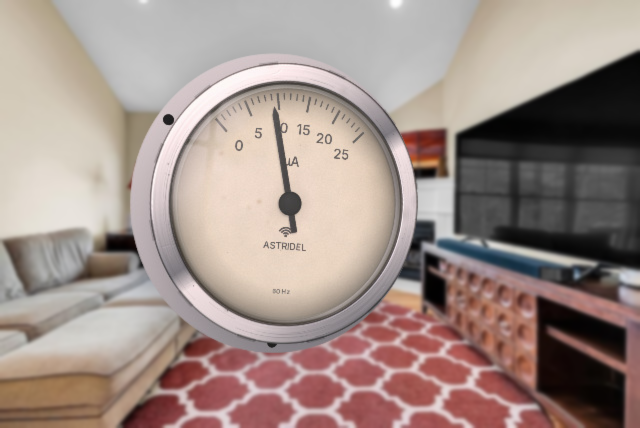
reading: 9µA
